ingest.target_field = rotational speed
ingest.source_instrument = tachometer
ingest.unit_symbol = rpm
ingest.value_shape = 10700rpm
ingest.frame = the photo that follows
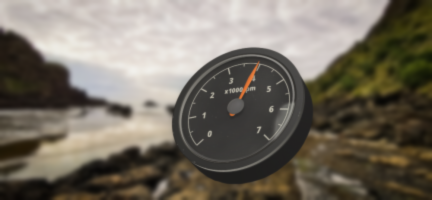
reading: 4000rpm
